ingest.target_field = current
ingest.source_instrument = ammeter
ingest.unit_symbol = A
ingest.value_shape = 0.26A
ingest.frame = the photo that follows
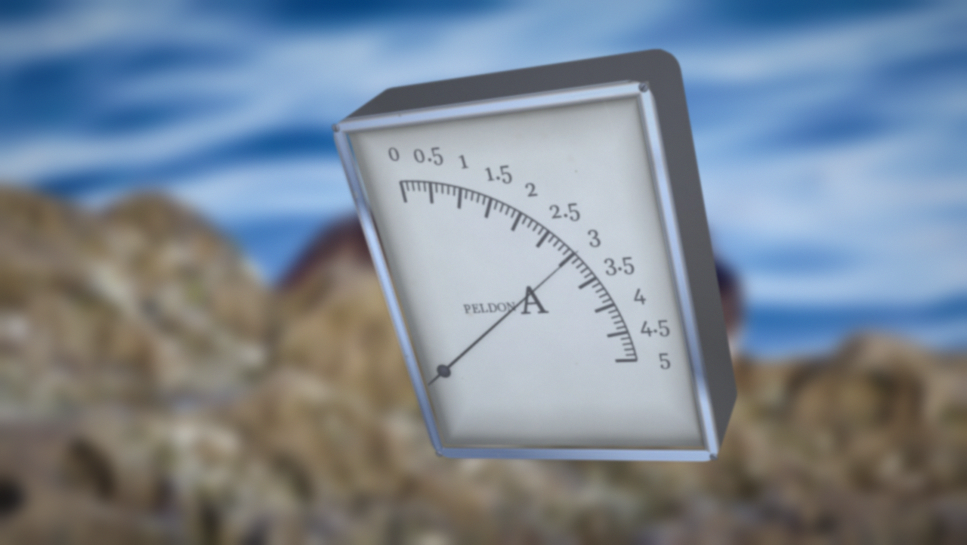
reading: 3A
